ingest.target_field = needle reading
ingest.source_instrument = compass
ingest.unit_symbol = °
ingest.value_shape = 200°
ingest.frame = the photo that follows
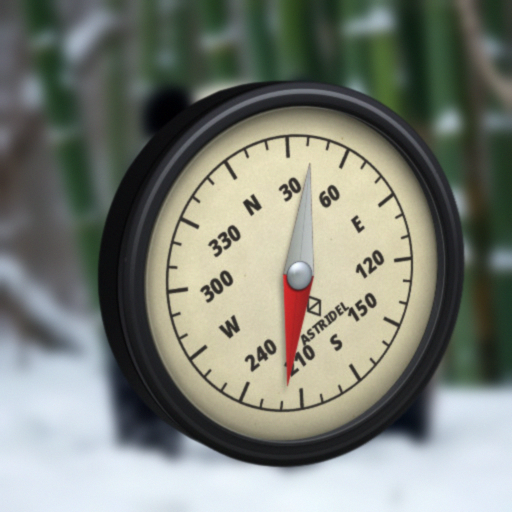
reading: 220°
